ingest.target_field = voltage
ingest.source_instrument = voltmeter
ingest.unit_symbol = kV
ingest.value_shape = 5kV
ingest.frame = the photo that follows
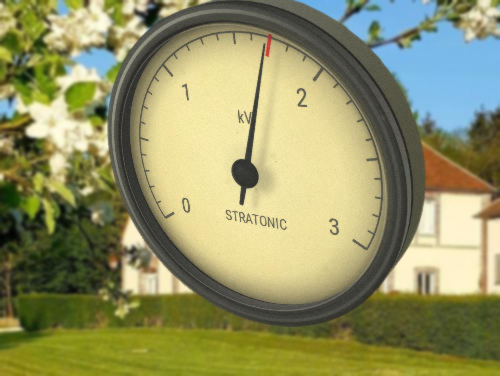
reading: 1.7kV
